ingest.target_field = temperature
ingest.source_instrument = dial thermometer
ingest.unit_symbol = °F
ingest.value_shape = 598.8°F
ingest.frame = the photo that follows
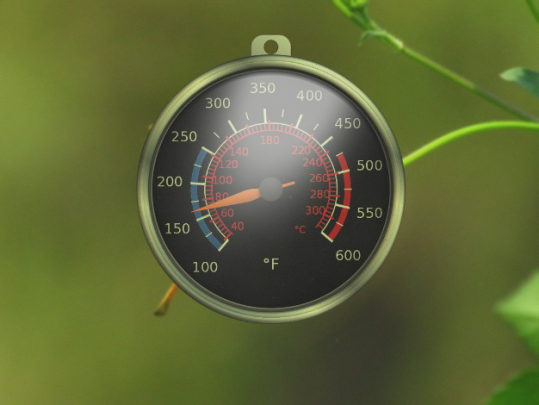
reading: 162.5°F
